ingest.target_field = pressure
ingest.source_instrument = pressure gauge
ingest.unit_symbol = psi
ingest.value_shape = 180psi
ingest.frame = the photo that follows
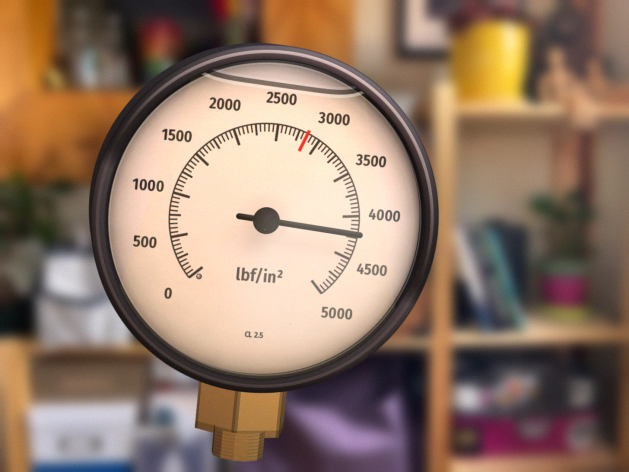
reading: 4200psi
